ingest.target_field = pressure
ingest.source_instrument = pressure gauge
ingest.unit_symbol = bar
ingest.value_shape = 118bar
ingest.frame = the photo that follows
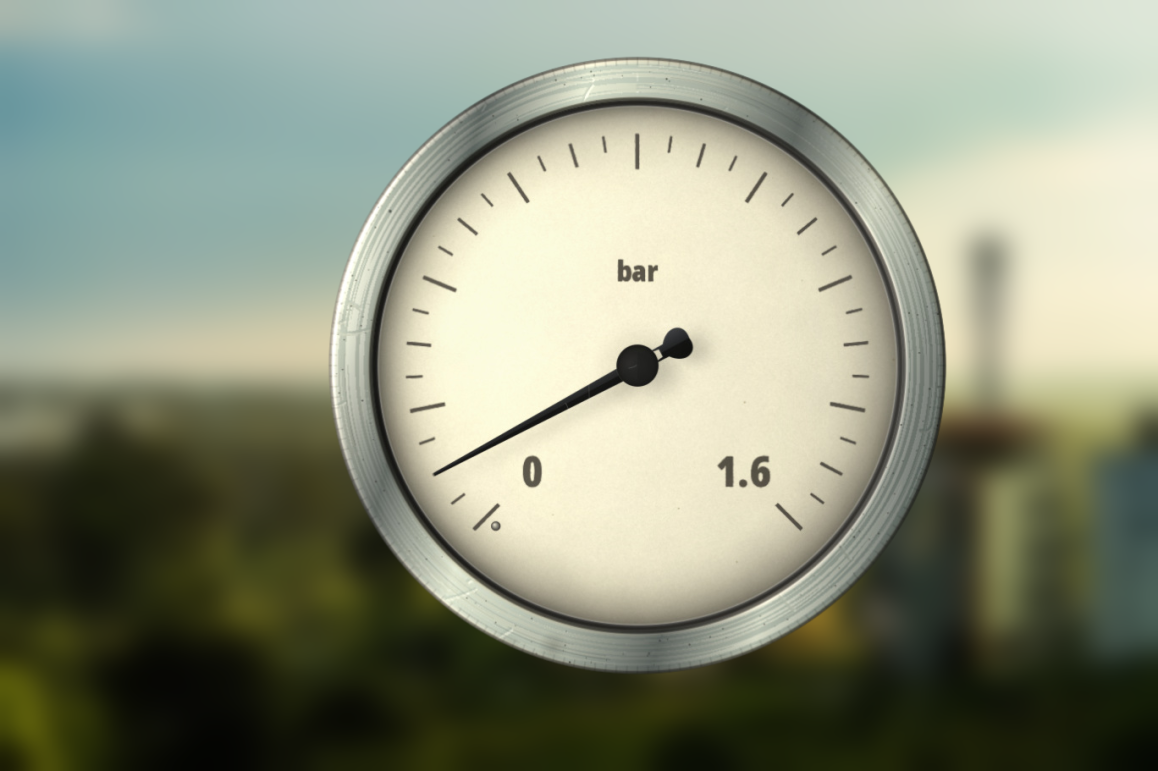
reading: 0.1bar
